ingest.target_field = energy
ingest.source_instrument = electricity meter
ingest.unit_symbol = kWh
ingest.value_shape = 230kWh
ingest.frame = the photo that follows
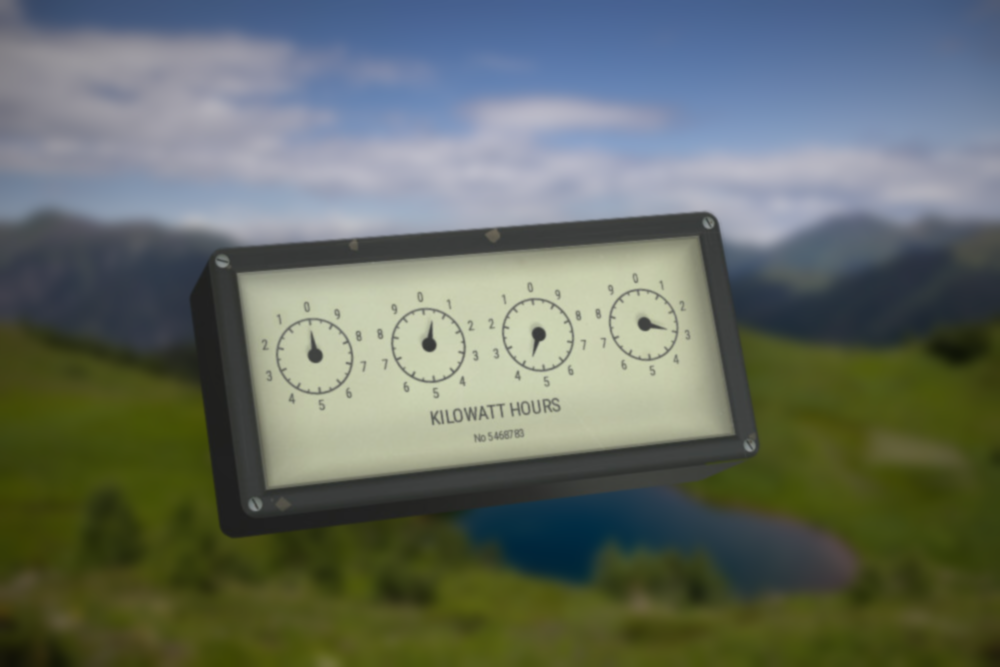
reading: 43kWh
